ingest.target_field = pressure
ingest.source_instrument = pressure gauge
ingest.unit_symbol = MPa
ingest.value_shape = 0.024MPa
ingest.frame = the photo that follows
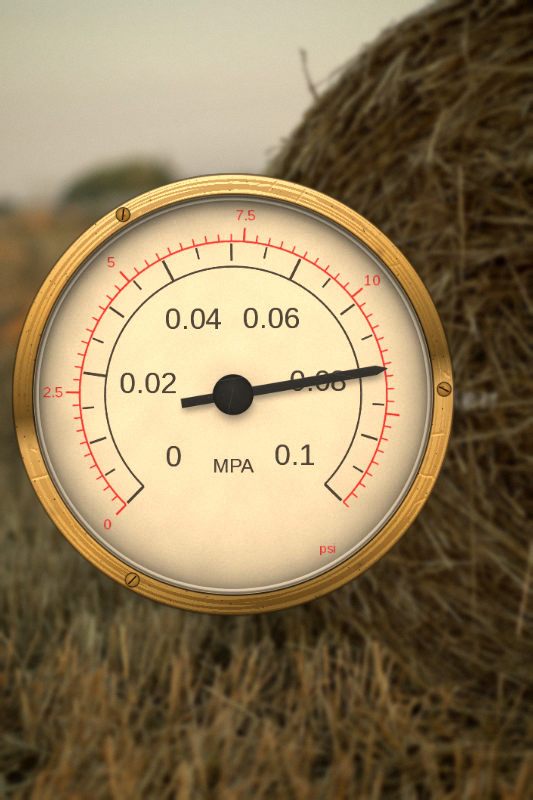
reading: 0.08MPa
